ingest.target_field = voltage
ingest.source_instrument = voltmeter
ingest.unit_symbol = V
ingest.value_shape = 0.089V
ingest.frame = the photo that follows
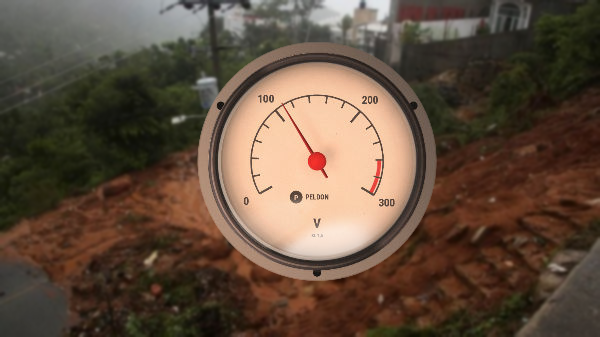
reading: 110V
